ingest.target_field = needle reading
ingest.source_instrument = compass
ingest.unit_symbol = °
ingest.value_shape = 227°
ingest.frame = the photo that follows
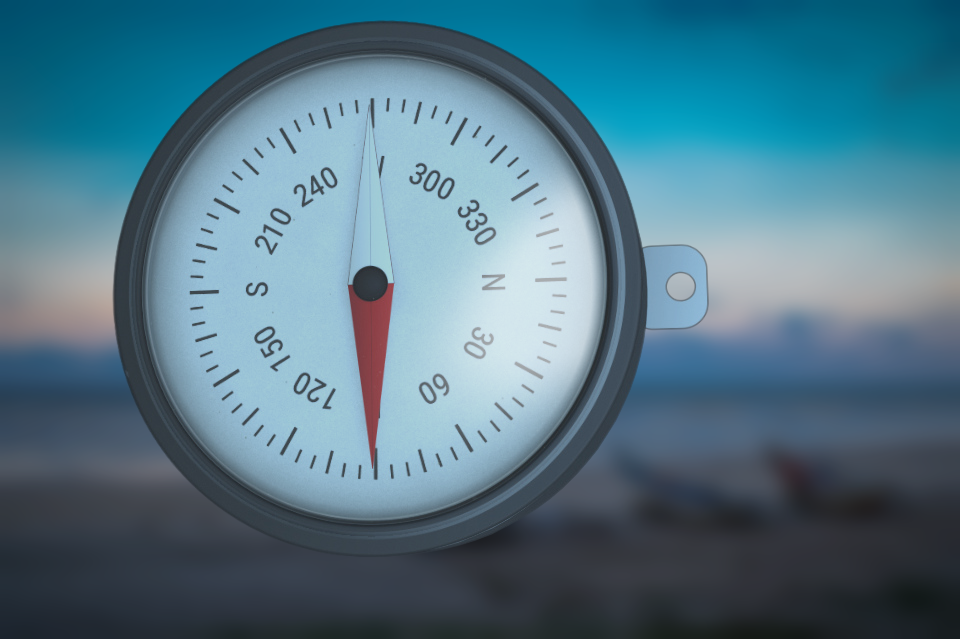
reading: 90°
